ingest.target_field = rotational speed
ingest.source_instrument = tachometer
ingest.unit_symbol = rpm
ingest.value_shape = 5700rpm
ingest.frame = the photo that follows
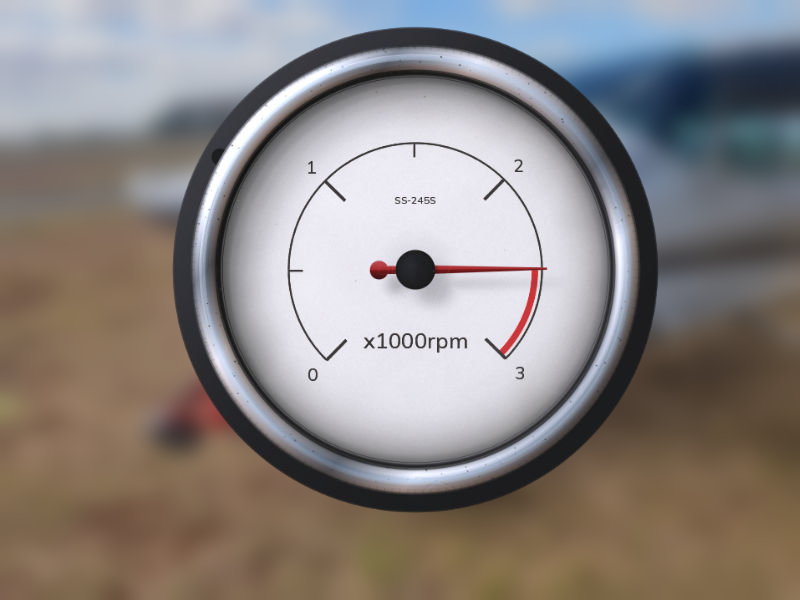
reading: 2500rpm
